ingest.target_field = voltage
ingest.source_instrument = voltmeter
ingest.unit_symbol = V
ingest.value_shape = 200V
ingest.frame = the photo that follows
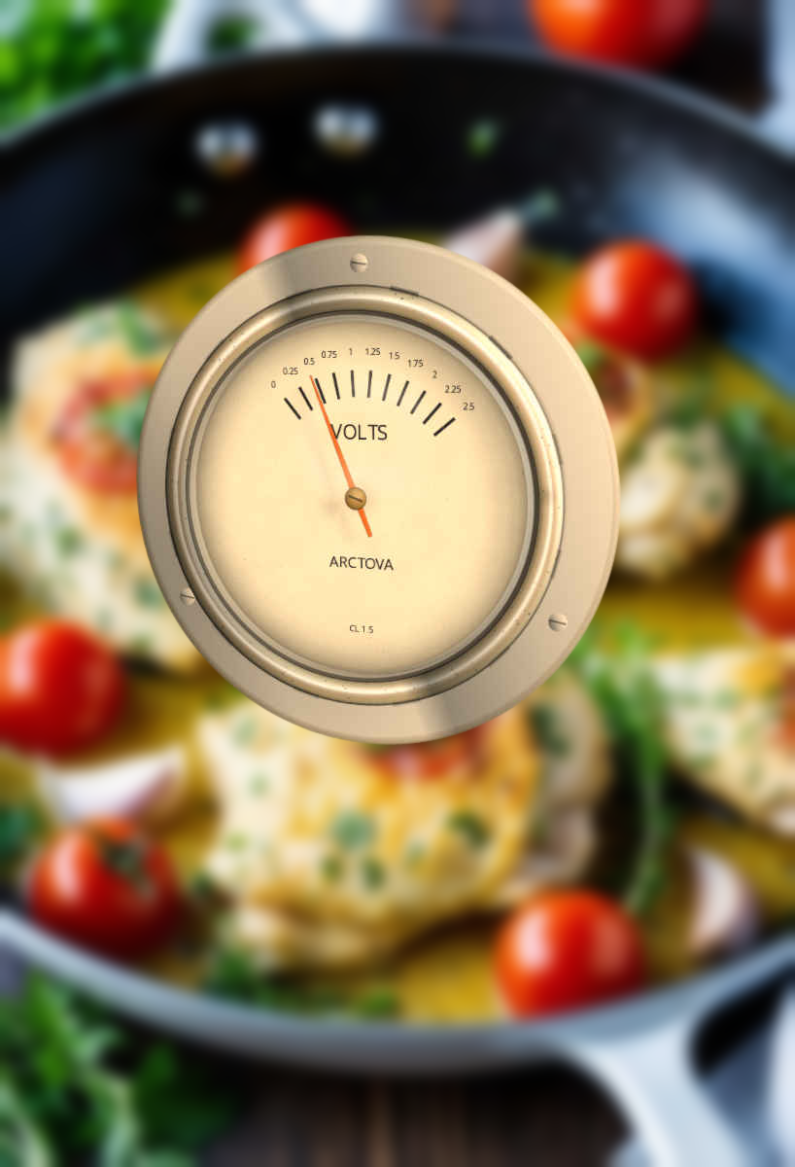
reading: 0.5V
